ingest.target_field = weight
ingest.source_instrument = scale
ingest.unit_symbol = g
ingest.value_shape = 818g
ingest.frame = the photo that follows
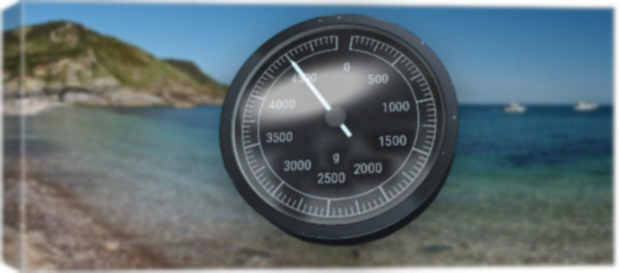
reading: 4500g
